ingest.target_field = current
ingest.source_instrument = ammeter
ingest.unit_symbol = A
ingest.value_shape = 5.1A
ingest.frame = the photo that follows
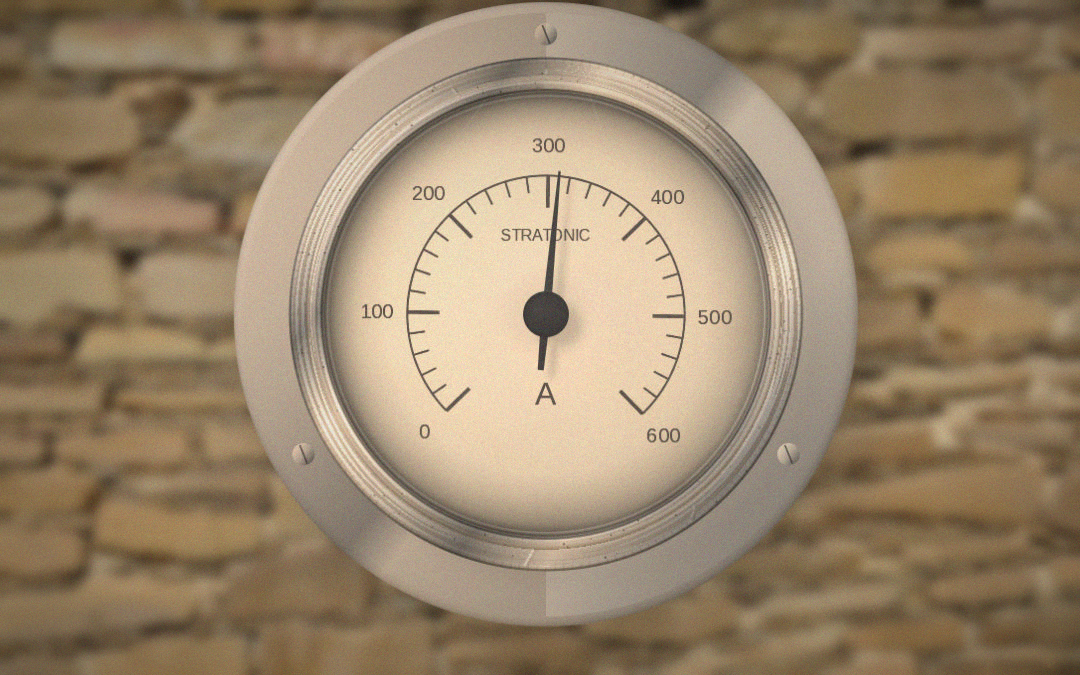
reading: 310A
